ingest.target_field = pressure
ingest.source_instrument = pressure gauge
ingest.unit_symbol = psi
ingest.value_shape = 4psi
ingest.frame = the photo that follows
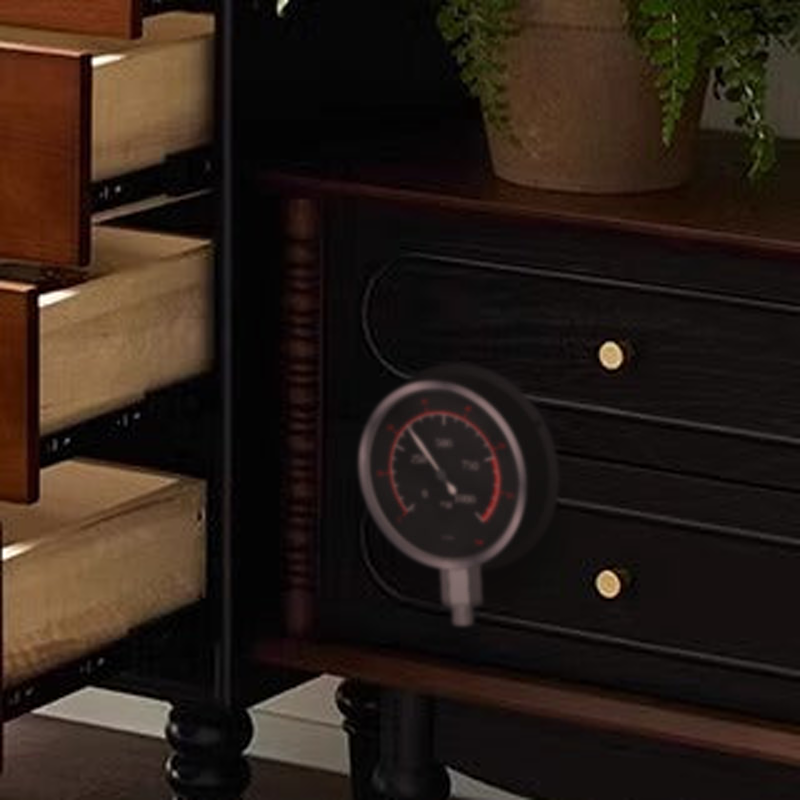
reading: 350psi
